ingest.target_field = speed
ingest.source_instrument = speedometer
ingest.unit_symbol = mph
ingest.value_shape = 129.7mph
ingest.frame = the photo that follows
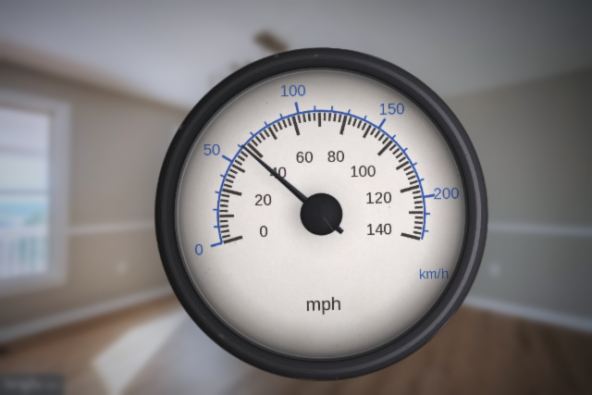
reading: 38mph
